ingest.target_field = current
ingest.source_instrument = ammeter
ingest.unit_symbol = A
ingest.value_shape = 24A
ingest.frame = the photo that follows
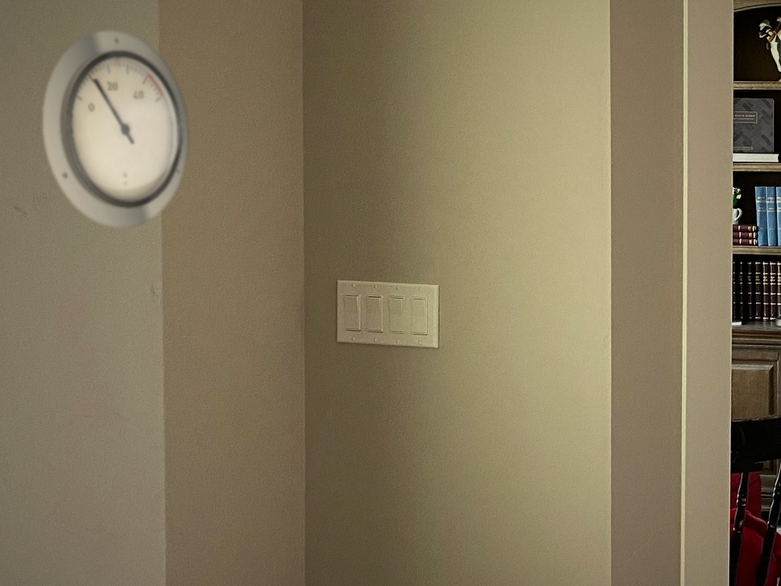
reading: 10A
